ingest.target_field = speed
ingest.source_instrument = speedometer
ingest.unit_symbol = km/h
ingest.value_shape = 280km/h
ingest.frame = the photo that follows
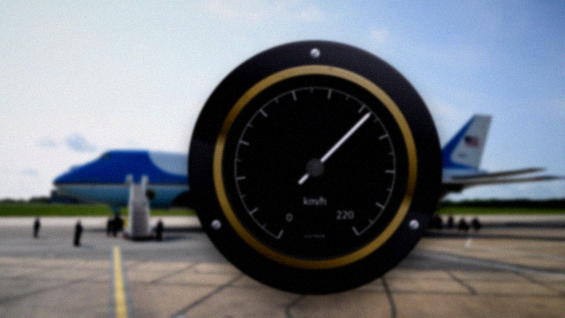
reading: 145km/h
